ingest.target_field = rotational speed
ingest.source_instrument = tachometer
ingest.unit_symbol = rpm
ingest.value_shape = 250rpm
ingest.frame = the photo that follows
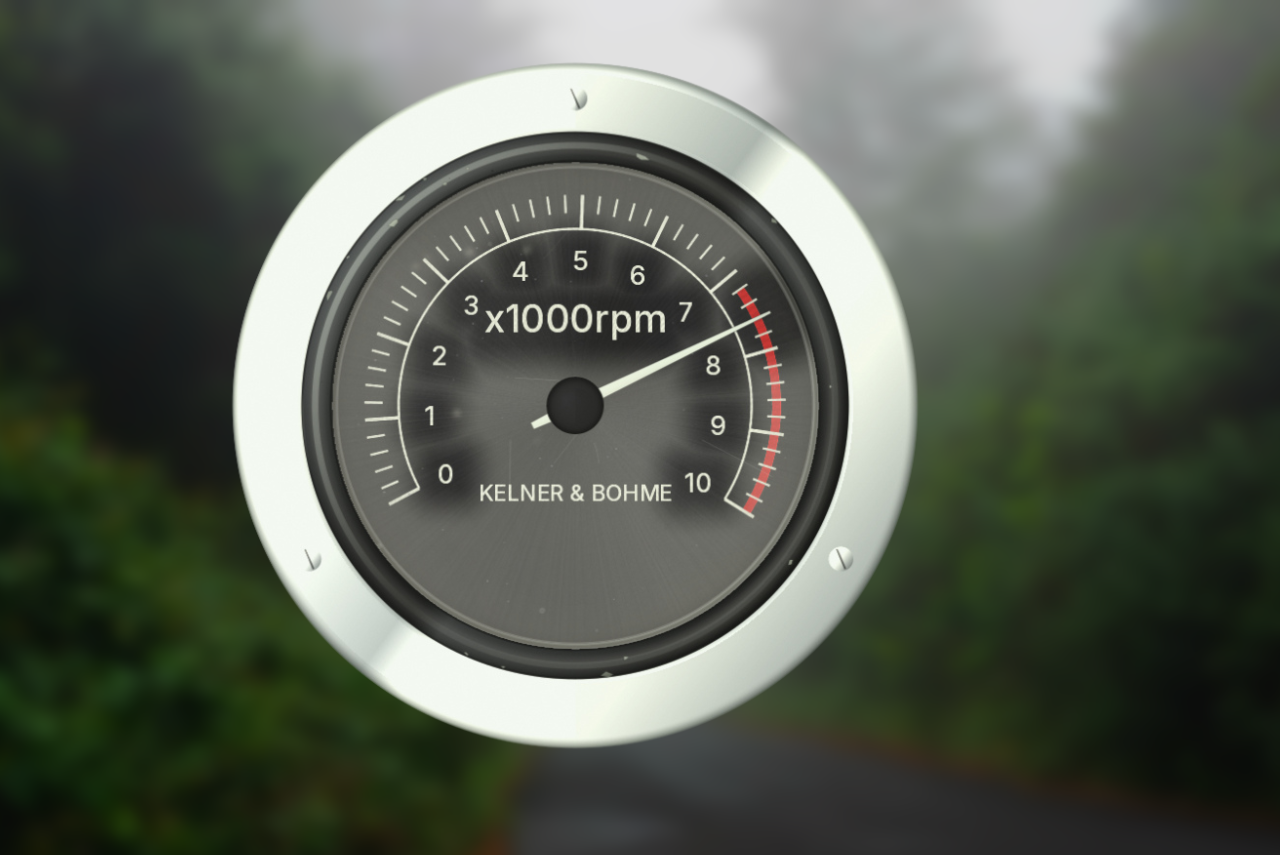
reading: 7600rpm
